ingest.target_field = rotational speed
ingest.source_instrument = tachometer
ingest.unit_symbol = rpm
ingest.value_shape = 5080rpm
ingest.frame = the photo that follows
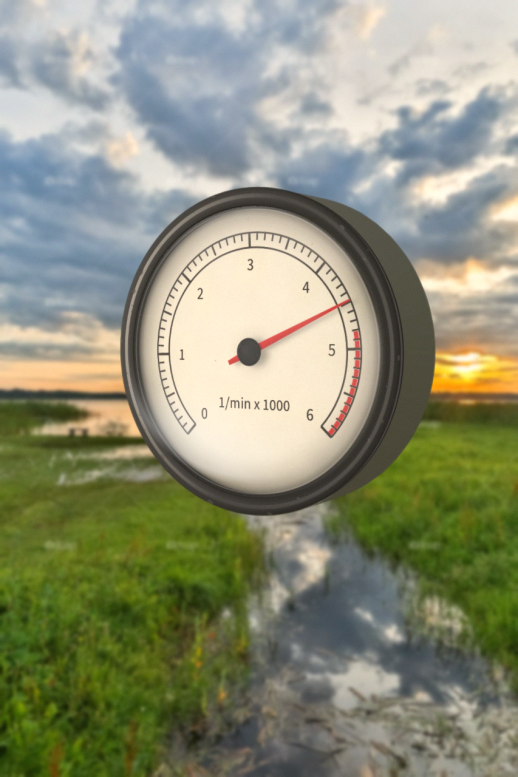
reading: 4500rpm
